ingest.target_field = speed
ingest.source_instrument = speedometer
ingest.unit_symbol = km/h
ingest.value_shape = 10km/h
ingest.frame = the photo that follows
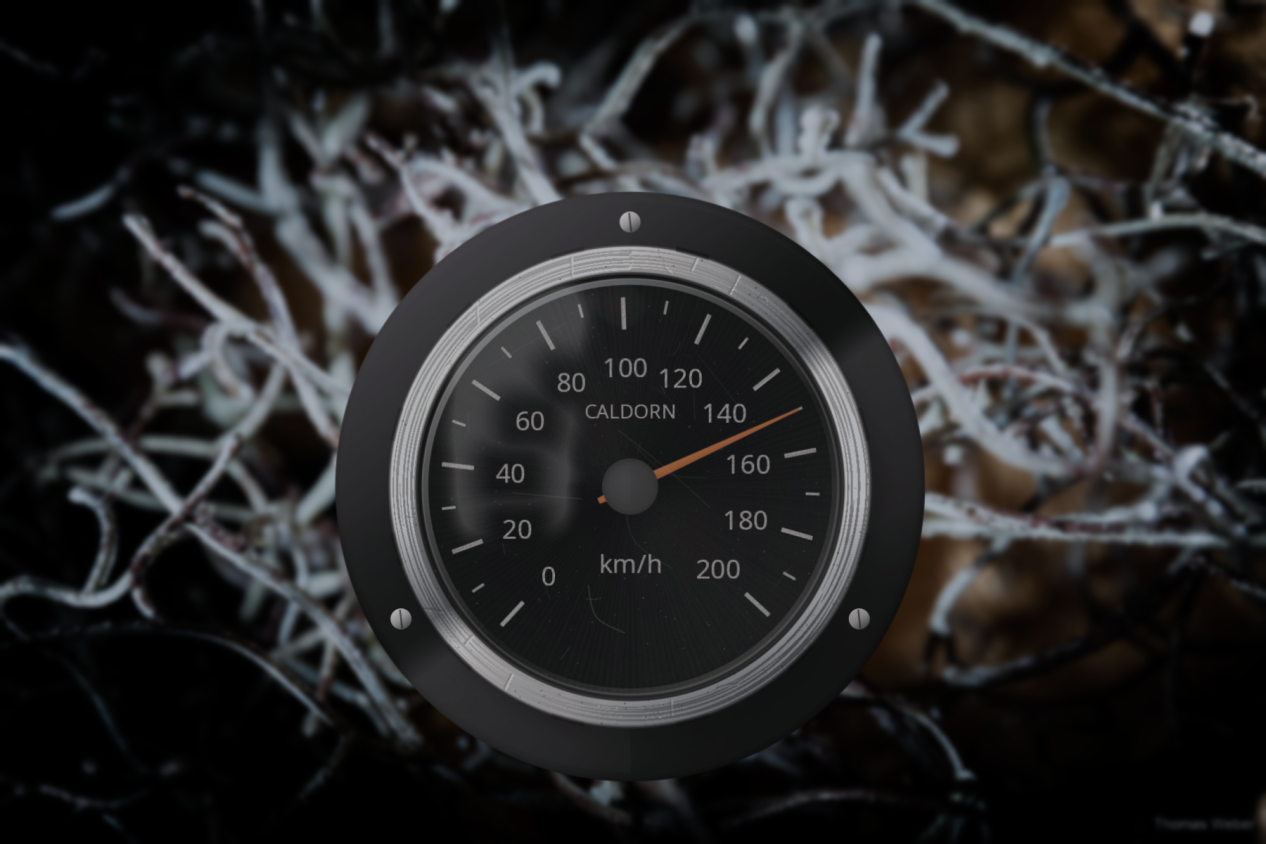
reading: 150km/h
